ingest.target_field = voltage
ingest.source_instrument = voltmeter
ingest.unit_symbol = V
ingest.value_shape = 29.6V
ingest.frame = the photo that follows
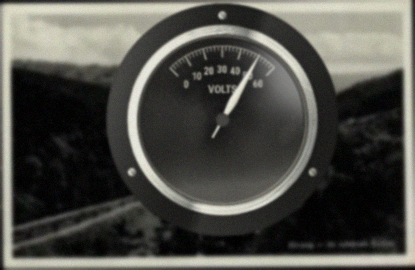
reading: 50V
